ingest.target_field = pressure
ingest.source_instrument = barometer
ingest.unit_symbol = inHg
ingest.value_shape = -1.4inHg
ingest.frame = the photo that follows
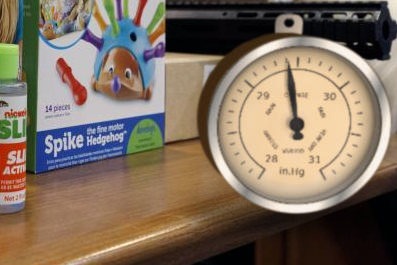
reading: 29.4inHg
